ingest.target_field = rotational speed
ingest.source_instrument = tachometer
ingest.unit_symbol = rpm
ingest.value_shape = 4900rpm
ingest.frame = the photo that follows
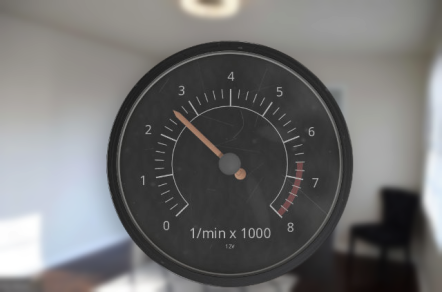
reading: 2600rpm
